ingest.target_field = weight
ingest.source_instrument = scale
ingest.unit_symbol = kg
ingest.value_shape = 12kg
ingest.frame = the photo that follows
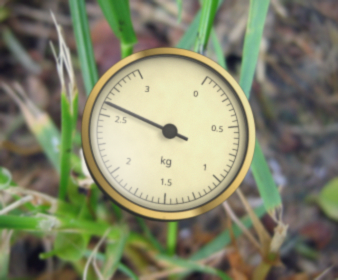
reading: 2.6kg
